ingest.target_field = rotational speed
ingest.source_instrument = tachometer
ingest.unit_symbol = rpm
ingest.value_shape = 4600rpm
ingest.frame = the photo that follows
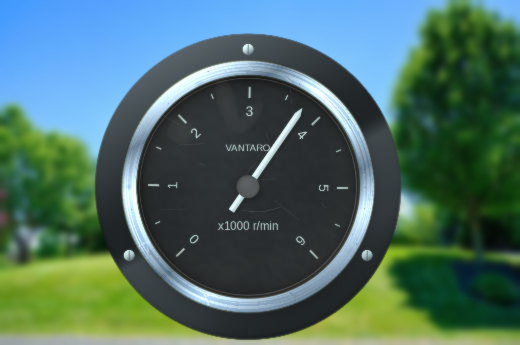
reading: 3750rpm
